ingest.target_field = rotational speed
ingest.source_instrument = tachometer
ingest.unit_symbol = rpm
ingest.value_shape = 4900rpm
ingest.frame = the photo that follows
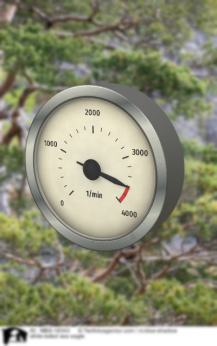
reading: 3600rpm
